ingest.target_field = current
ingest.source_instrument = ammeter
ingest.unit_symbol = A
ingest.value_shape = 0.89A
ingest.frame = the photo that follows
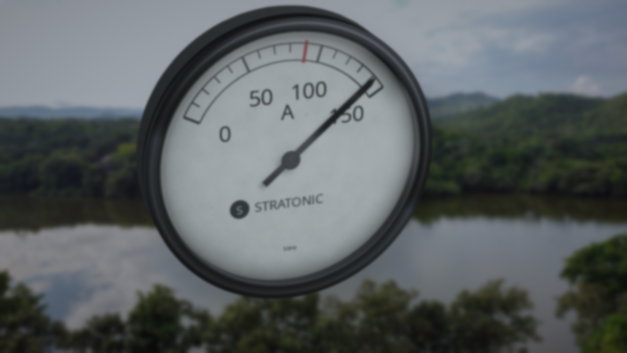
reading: 140A
